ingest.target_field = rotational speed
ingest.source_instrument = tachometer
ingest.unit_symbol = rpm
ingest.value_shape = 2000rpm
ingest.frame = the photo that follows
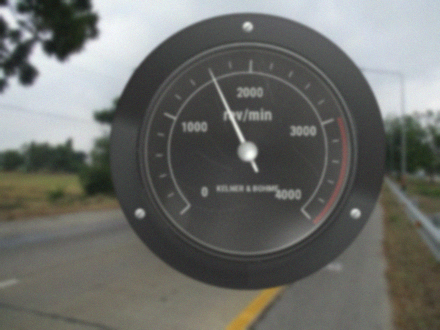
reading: 1600rpm
